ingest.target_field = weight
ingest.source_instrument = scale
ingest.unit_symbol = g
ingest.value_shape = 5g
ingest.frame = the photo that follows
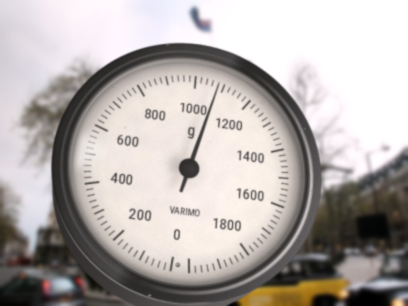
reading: 1080g
